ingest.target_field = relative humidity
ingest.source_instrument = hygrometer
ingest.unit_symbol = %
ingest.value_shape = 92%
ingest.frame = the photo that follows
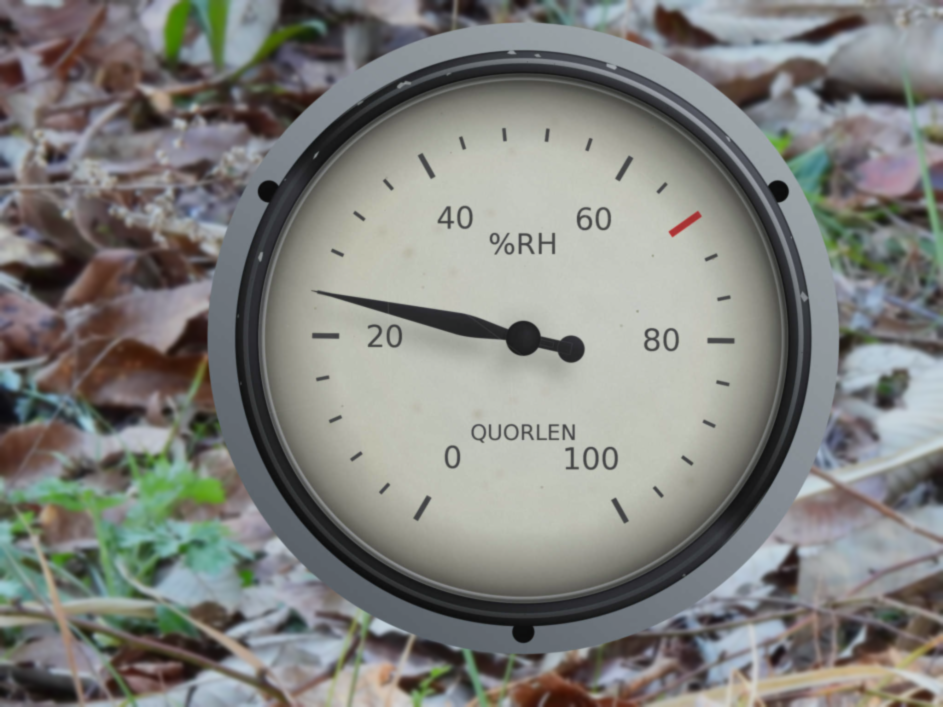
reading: 24%
